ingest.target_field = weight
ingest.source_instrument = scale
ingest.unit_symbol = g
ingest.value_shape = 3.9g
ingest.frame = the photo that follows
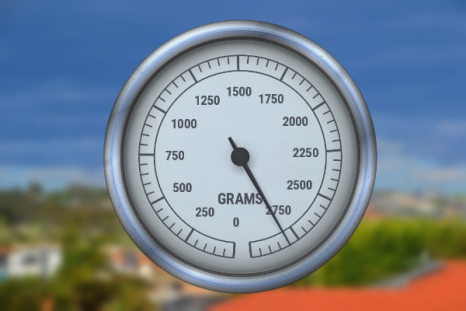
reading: 2800g
